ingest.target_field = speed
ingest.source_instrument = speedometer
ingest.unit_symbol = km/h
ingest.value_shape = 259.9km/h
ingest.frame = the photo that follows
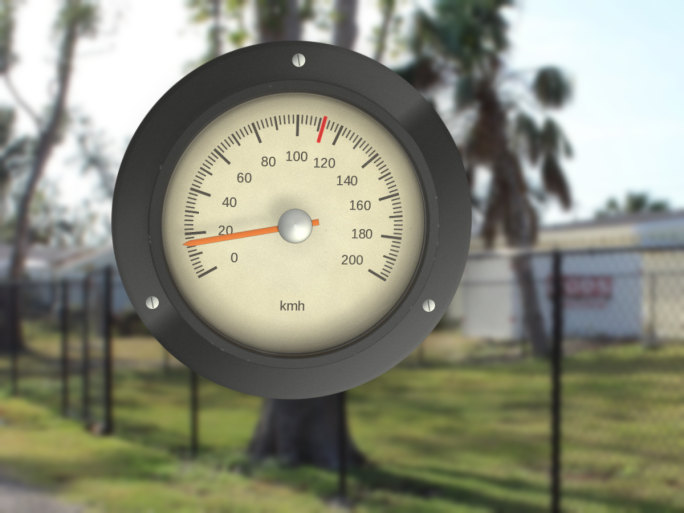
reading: 16km/h
